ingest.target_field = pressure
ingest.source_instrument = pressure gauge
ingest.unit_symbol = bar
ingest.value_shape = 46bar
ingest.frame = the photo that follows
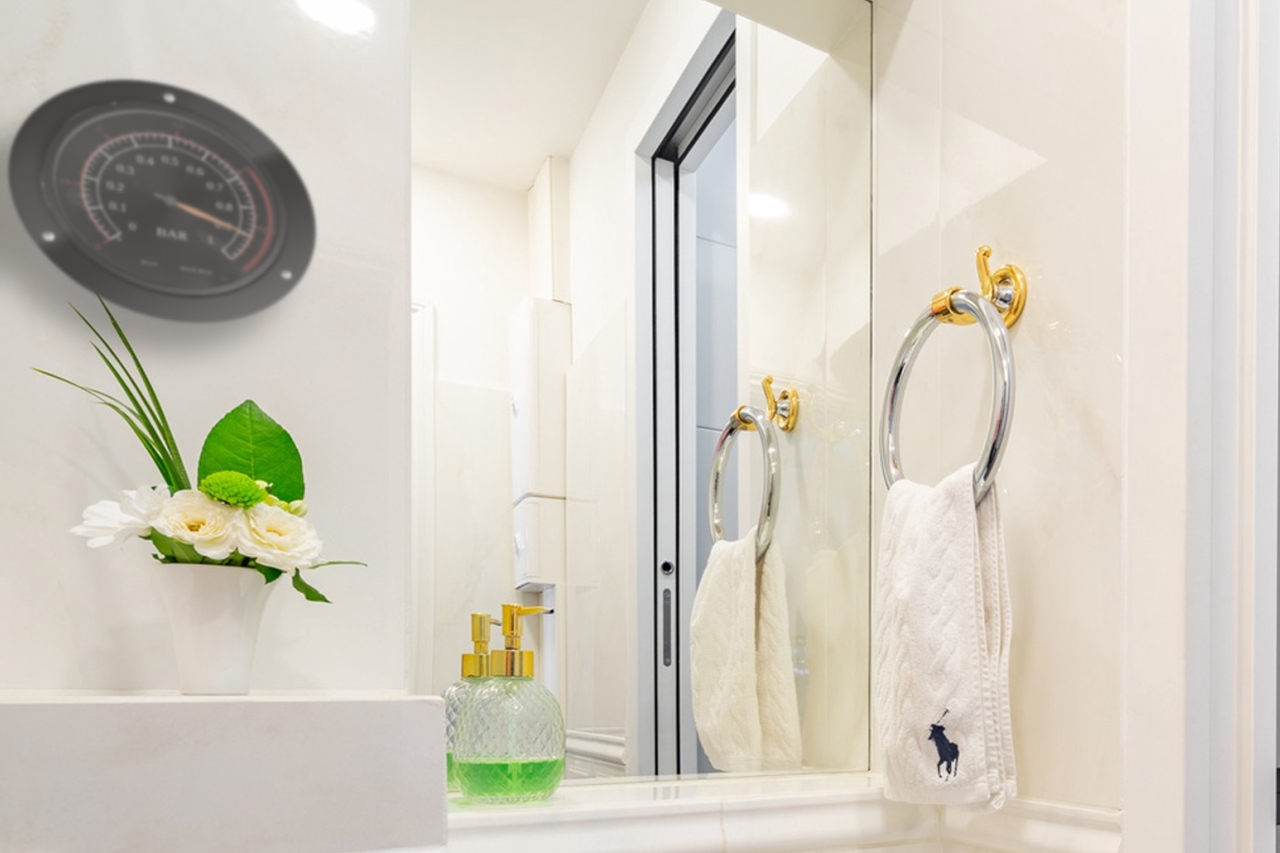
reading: 0.9bar
